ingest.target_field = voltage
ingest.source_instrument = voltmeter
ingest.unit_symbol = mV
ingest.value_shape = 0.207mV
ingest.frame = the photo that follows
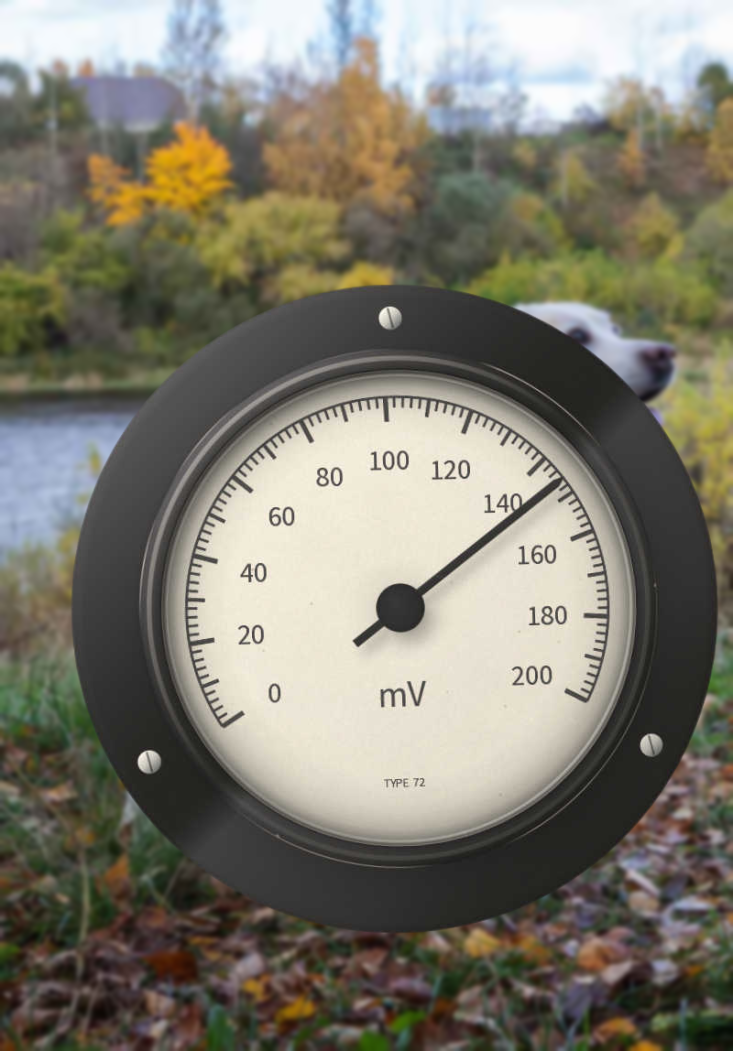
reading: 146mV
